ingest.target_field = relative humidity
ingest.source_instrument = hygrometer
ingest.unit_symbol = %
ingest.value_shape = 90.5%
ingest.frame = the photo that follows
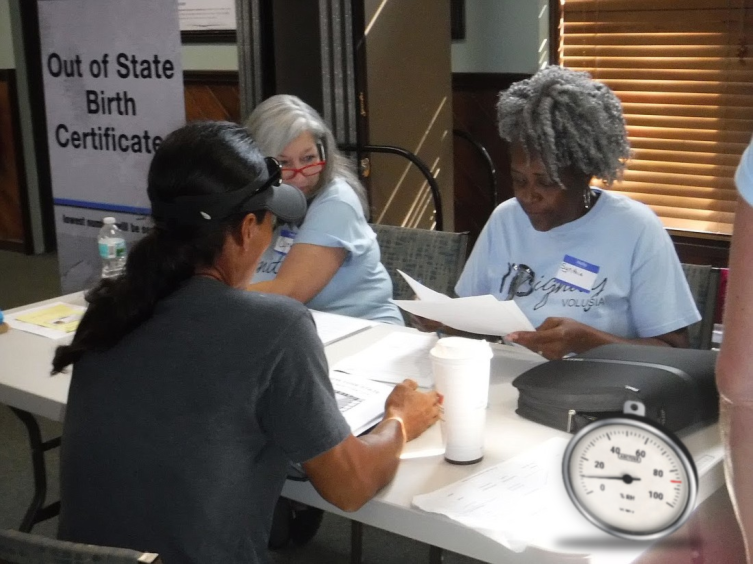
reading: 10%
